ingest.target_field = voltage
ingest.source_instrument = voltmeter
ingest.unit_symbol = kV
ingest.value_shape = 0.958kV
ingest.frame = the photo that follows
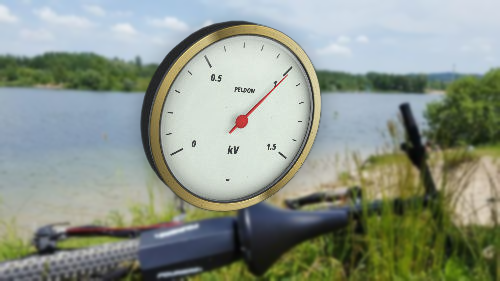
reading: 1kV
